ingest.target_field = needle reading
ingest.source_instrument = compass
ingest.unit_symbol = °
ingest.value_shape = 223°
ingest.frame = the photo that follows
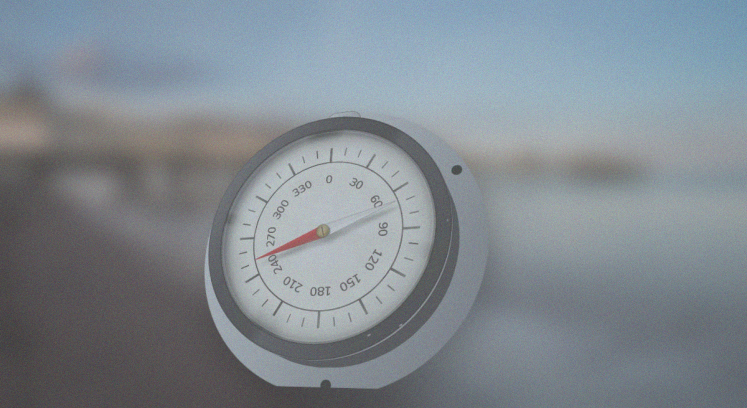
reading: 250°
